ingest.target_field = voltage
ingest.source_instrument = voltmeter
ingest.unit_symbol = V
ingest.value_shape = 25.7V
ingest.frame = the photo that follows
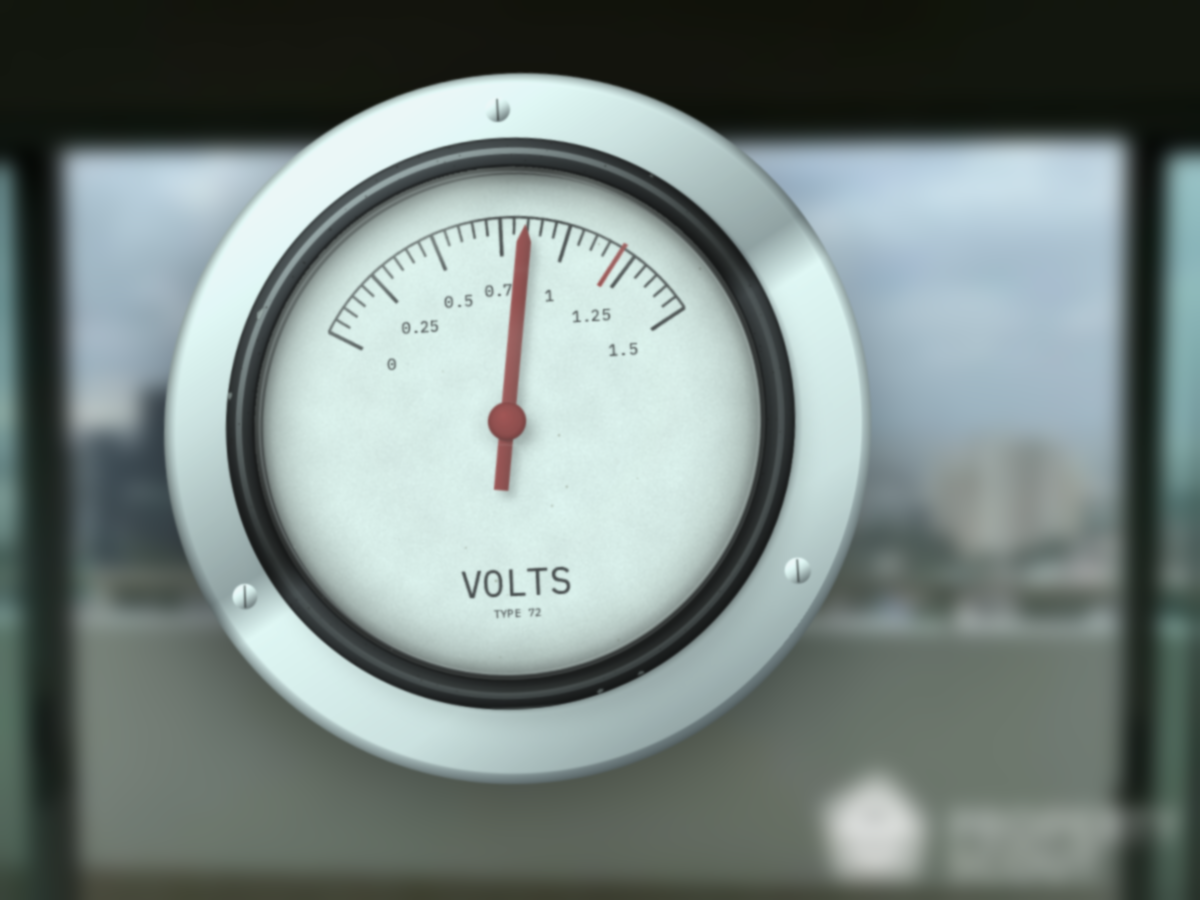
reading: 0.85V
